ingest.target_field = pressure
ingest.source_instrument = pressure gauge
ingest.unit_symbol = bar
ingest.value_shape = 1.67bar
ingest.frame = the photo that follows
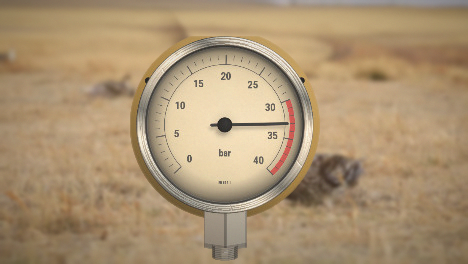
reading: 33bar
